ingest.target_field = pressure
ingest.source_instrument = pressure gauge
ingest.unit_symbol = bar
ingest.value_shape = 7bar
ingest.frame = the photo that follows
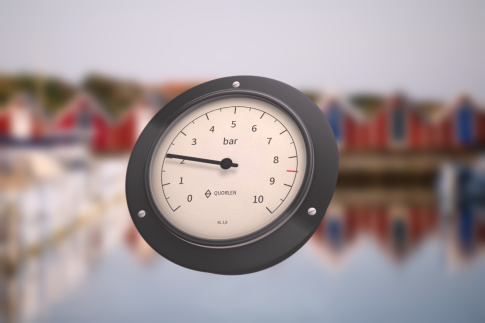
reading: 2bar
